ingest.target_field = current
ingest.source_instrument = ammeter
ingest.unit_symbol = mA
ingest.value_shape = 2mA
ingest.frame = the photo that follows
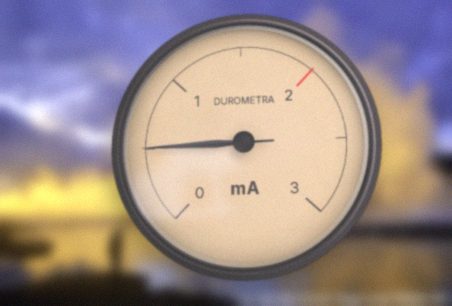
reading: 0.5mA
